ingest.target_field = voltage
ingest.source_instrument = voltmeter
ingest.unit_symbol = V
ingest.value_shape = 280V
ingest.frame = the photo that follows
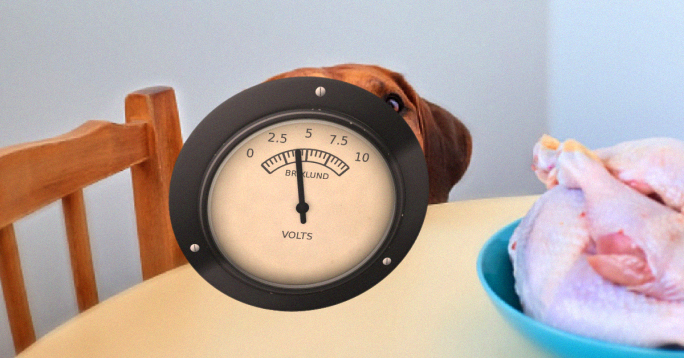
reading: 4V
